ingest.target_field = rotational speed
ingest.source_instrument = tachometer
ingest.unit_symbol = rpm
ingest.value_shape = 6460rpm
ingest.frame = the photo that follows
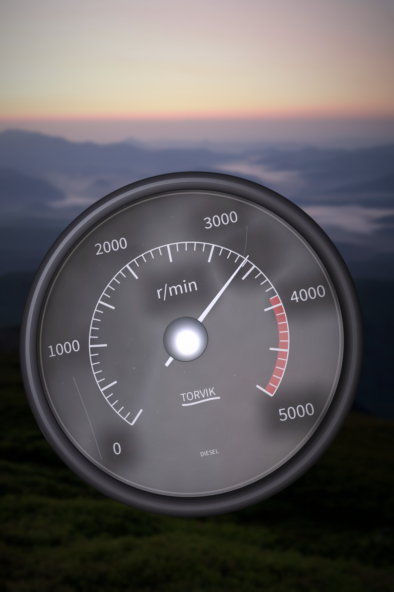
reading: 3400rpm
